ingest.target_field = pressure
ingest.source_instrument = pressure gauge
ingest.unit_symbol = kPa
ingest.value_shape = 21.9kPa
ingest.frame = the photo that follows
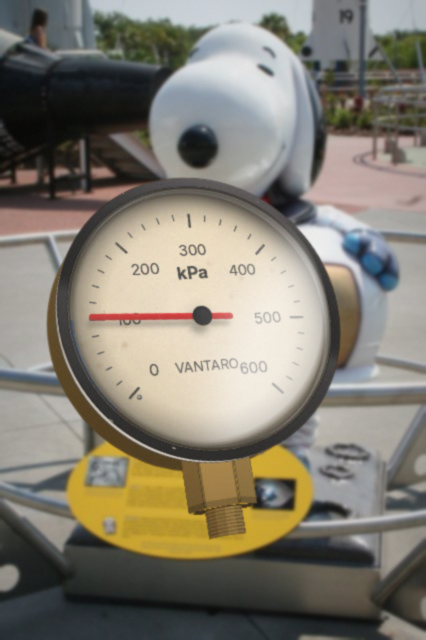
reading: 100kPa
